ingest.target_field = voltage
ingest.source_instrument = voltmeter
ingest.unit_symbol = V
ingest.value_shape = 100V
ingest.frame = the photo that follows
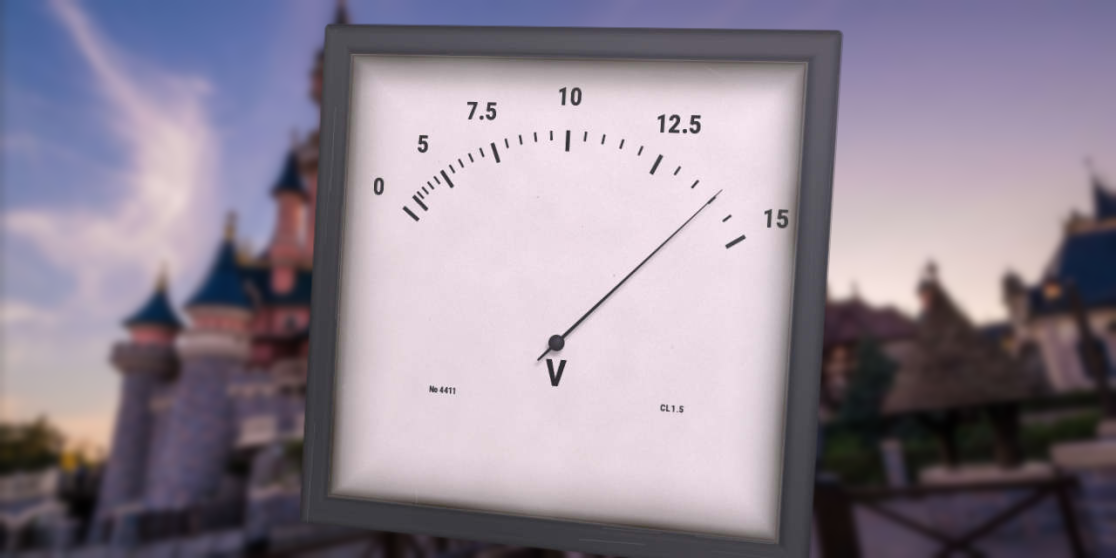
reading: 14V
